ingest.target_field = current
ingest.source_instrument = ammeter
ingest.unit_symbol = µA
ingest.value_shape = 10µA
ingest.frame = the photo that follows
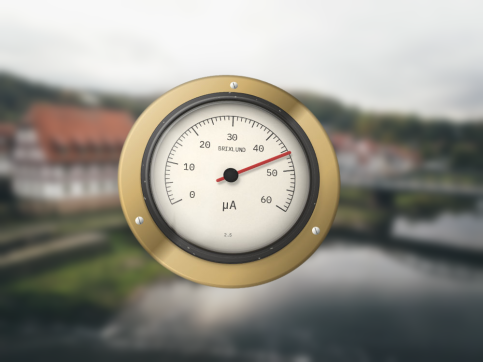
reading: 46µA
